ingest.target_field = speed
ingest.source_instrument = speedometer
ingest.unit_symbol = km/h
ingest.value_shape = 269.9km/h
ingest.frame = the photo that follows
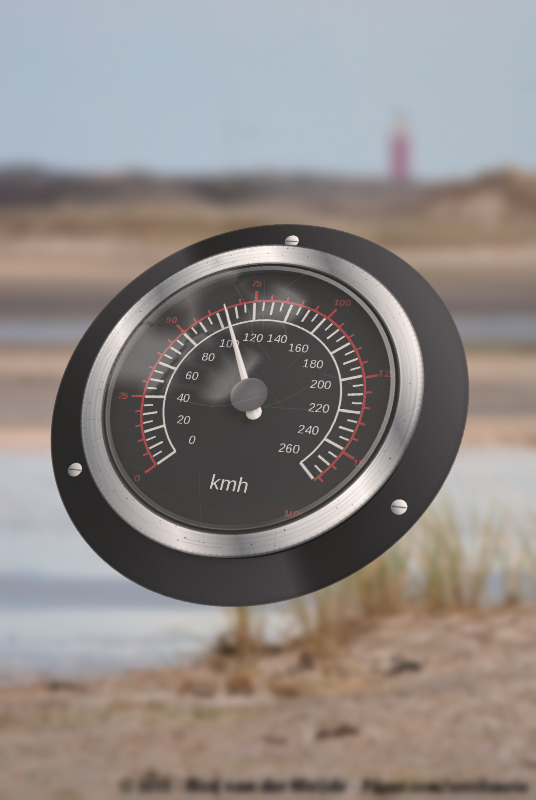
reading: 105km/h
